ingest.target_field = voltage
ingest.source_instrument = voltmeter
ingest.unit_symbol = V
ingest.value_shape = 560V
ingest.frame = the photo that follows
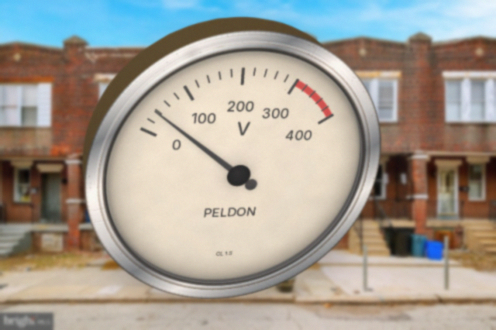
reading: 40V
